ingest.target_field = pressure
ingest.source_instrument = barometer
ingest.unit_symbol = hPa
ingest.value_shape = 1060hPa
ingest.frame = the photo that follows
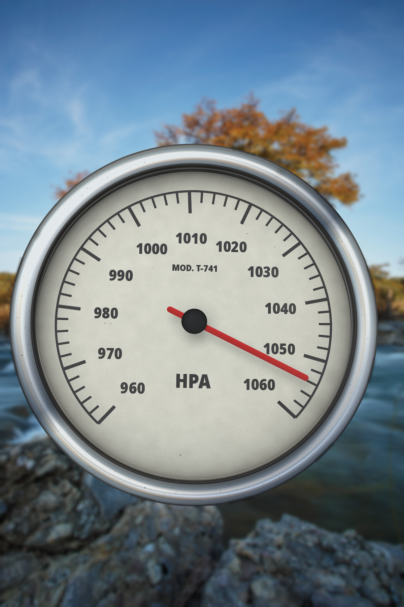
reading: 1054hPa
